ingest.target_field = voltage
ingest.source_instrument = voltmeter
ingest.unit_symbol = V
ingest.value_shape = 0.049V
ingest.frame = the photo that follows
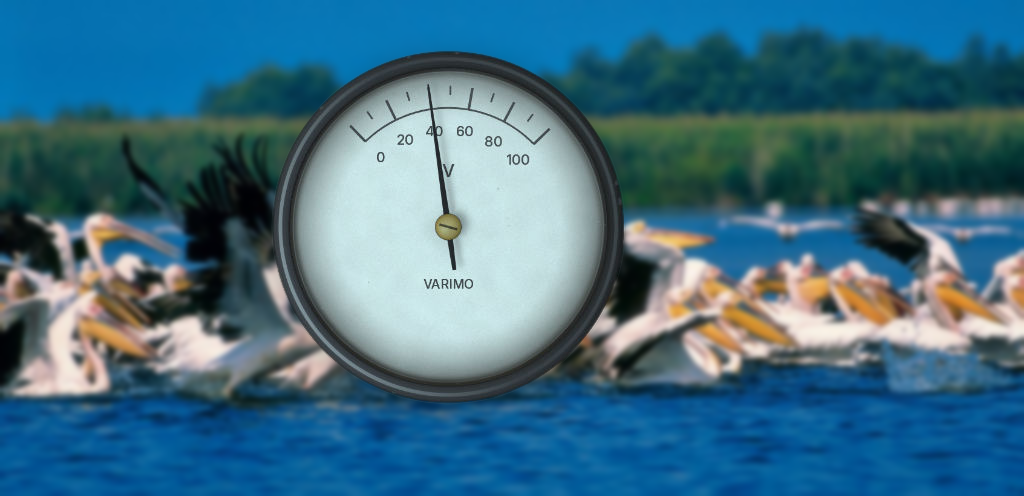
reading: 40V
